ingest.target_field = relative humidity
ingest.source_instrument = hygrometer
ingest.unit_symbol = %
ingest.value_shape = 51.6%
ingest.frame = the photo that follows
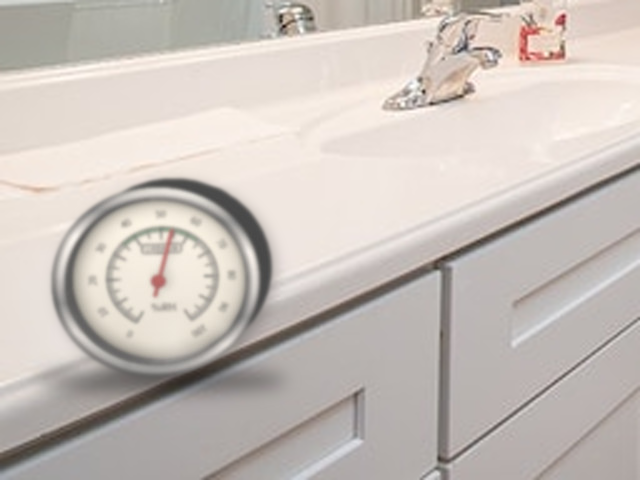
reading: 55%
